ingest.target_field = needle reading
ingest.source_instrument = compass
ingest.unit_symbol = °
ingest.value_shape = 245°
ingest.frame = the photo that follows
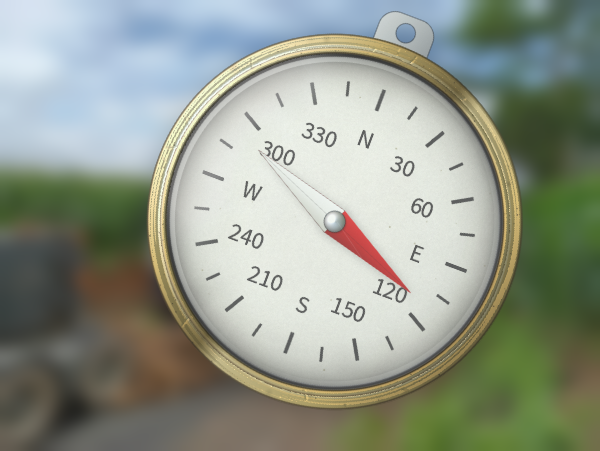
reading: 112.5°
